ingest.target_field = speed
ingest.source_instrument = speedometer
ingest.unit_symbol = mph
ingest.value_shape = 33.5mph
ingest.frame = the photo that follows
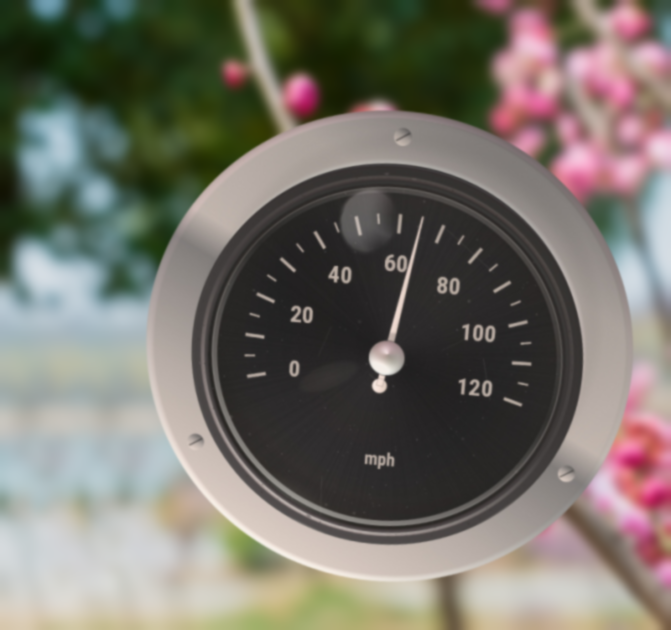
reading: 65mph
